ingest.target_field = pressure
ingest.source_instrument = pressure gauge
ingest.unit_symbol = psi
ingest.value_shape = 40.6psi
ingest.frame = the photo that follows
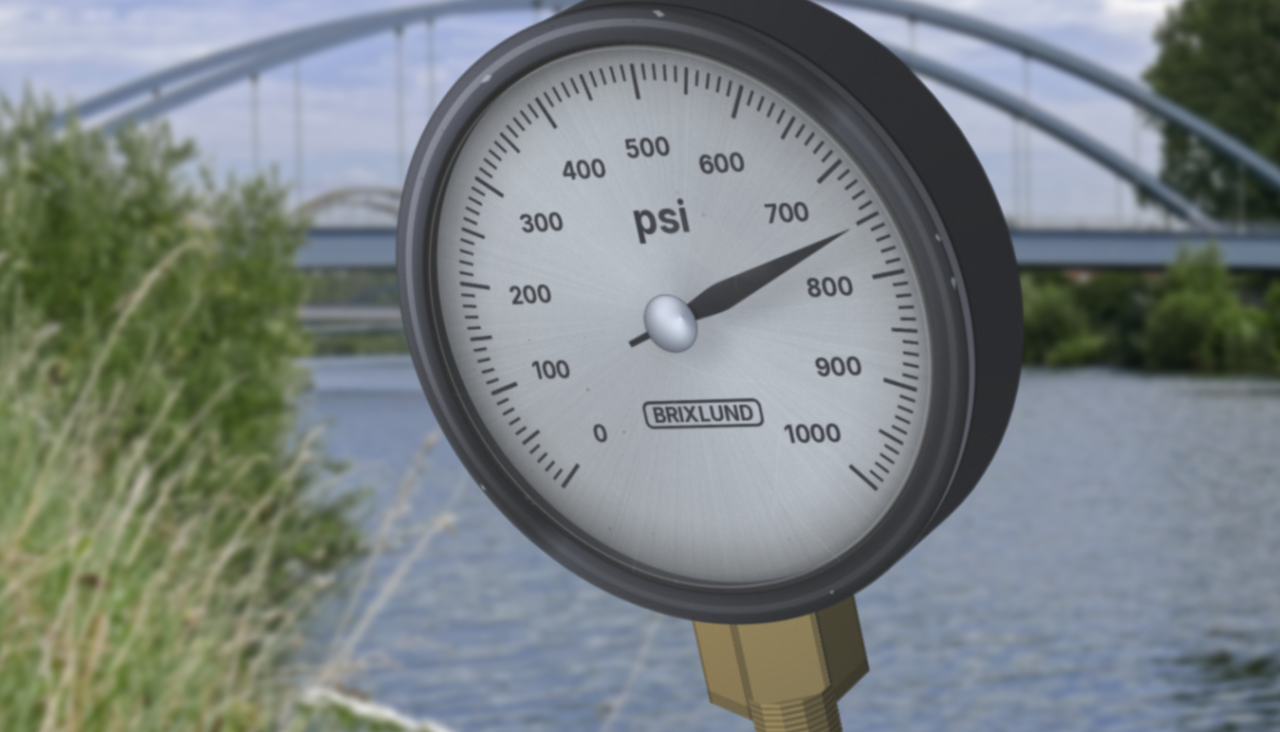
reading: 750psi
